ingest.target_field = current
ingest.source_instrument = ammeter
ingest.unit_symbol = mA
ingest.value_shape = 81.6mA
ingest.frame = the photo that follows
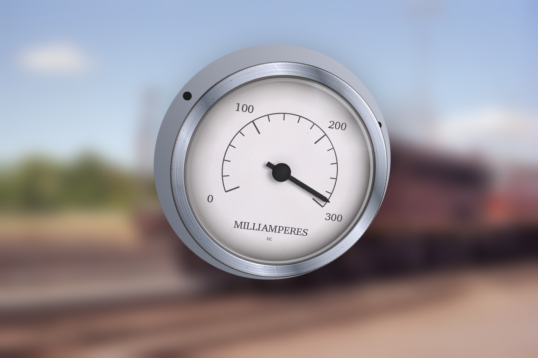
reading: 290mA
